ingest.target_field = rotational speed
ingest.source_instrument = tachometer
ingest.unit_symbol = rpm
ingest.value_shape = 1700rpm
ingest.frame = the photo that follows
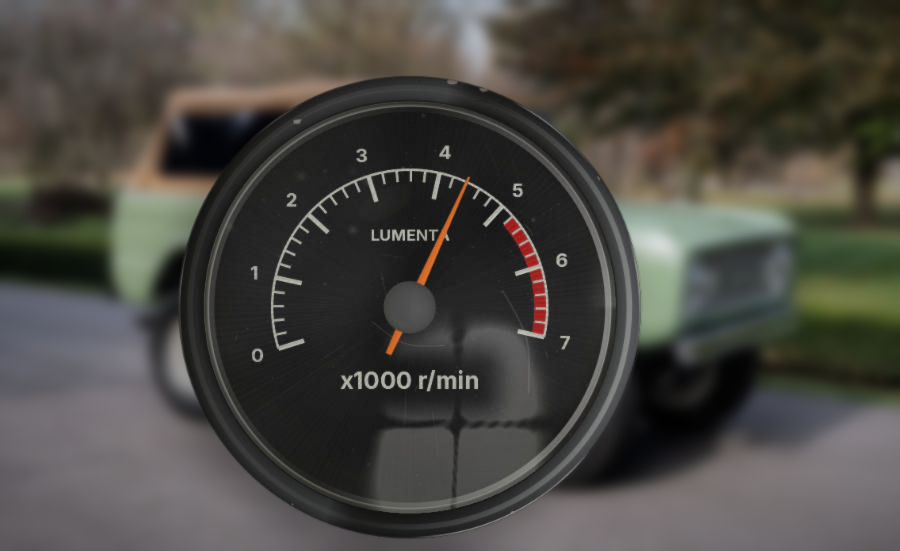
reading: 4400rpm
